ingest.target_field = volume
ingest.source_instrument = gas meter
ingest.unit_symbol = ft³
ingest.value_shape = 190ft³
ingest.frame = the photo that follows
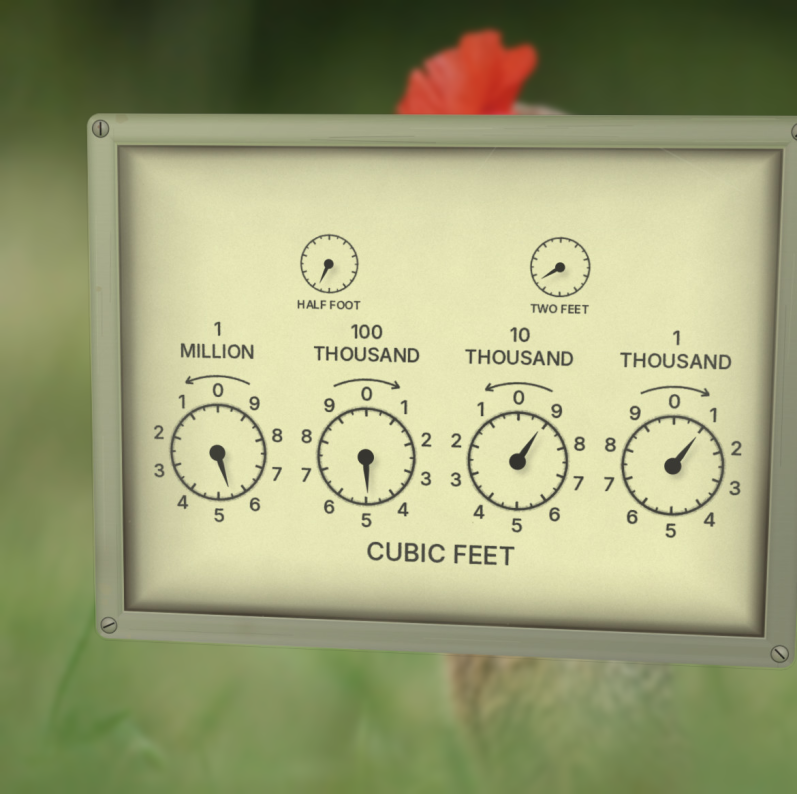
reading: 549100ft³
